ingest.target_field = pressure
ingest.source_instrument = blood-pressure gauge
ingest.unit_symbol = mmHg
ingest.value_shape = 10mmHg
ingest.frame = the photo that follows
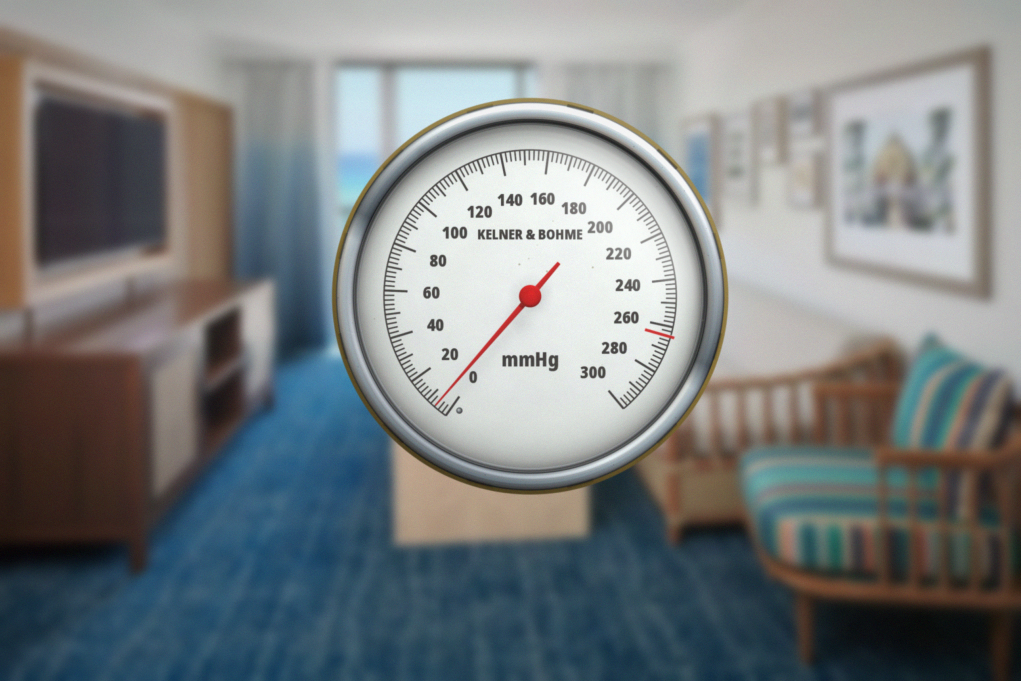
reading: 6mmHg
